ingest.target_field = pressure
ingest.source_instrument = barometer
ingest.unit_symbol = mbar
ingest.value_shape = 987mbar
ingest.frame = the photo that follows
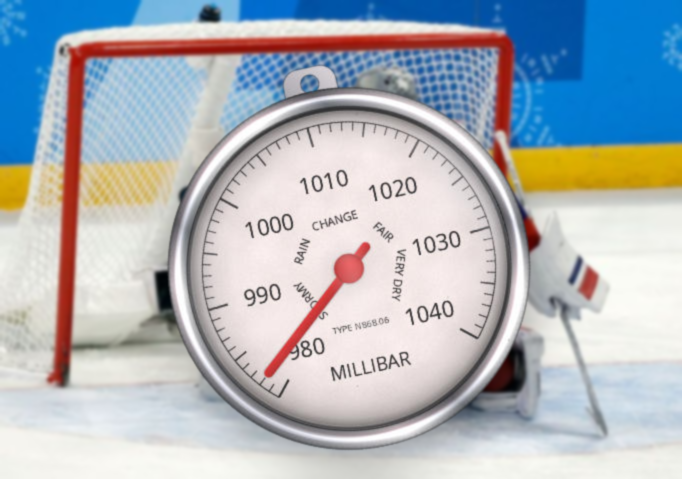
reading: 982mbar
